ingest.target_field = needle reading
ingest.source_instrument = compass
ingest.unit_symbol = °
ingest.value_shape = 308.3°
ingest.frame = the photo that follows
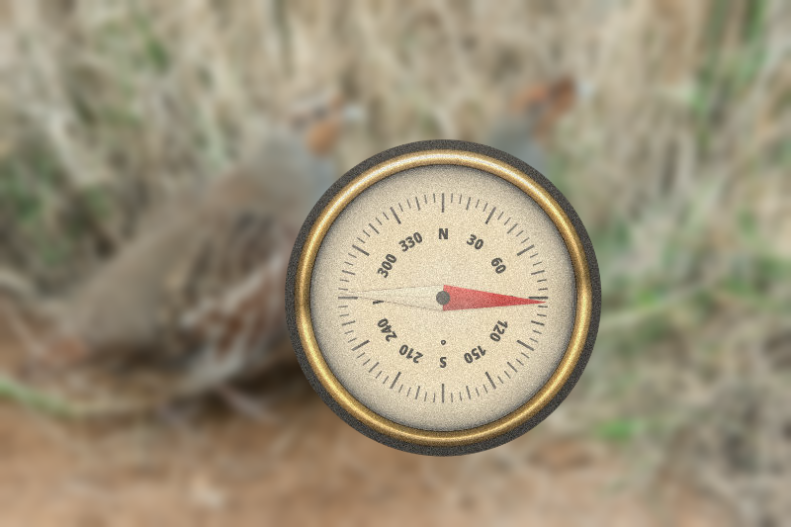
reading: 92.5°
